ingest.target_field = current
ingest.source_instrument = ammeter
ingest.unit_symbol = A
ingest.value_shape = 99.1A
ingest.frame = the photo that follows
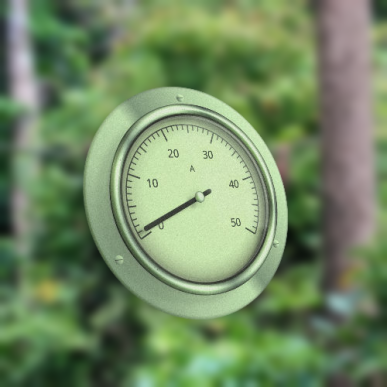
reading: 1A
